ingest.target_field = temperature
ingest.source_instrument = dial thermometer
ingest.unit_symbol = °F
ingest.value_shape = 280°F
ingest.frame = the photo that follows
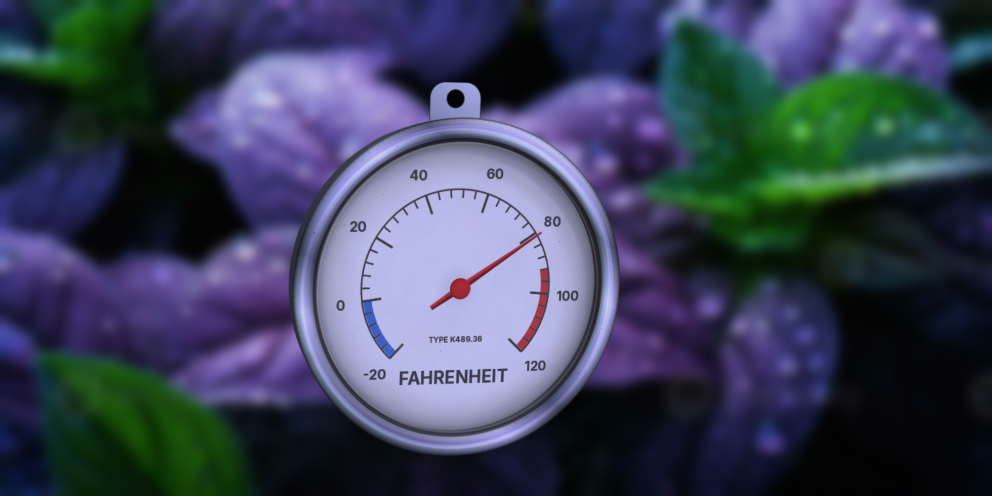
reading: 80°F
